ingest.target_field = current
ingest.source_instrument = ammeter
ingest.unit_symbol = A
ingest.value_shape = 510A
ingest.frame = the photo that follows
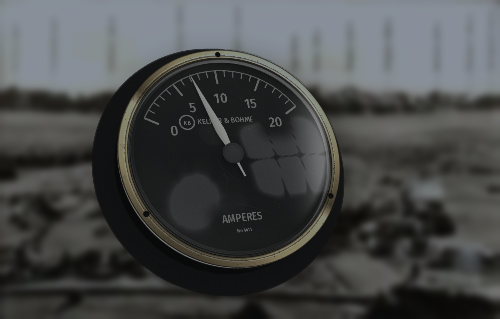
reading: 7A
